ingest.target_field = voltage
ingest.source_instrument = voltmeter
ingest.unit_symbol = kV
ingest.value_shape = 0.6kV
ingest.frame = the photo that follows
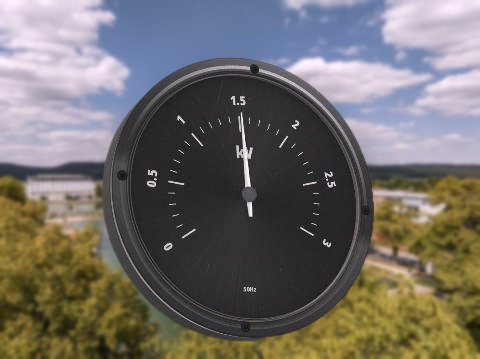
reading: 1.5kV
